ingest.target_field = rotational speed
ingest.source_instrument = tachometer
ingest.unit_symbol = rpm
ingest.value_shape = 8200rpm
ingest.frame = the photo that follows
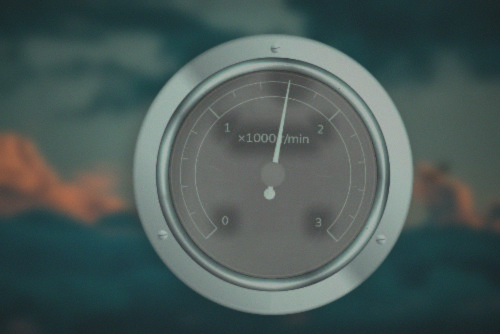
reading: 1600rpm
